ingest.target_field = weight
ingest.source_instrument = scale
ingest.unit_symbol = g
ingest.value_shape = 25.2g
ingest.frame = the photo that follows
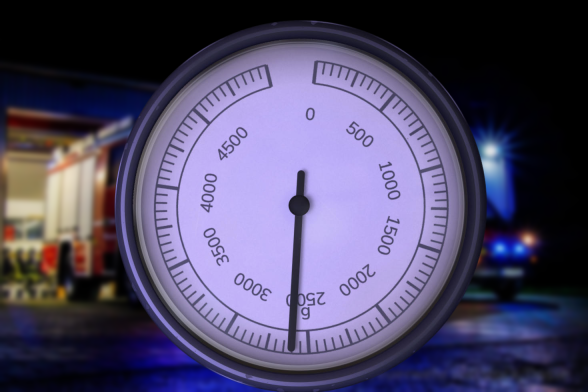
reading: 2600g
